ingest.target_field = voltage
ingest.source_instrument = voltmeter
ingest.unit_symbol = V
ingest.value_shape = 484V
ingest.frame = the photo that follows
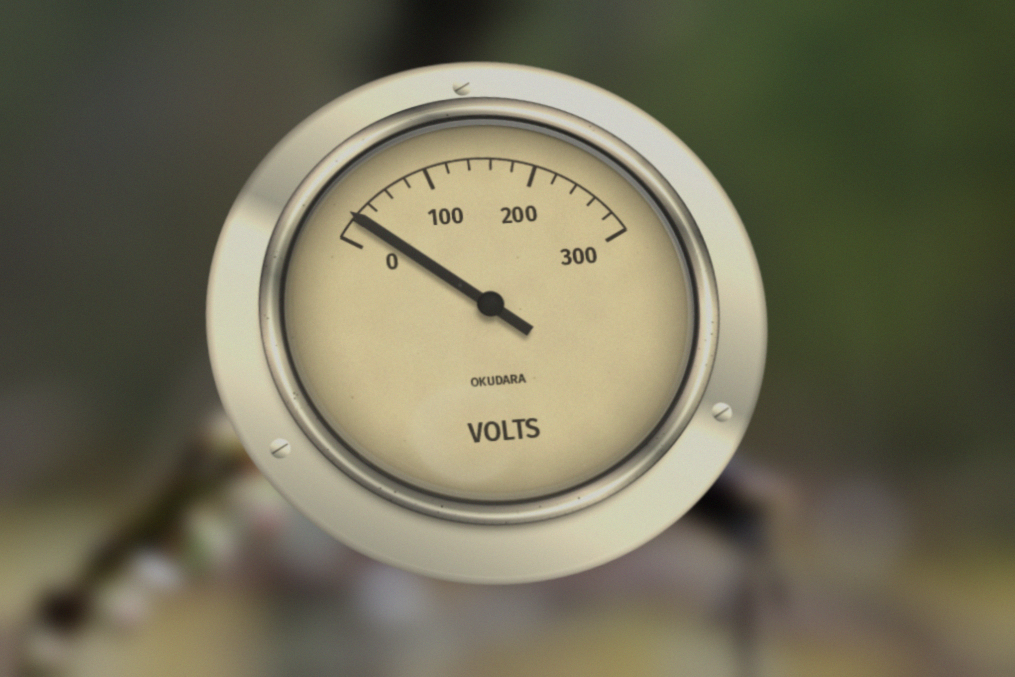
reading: 20V
